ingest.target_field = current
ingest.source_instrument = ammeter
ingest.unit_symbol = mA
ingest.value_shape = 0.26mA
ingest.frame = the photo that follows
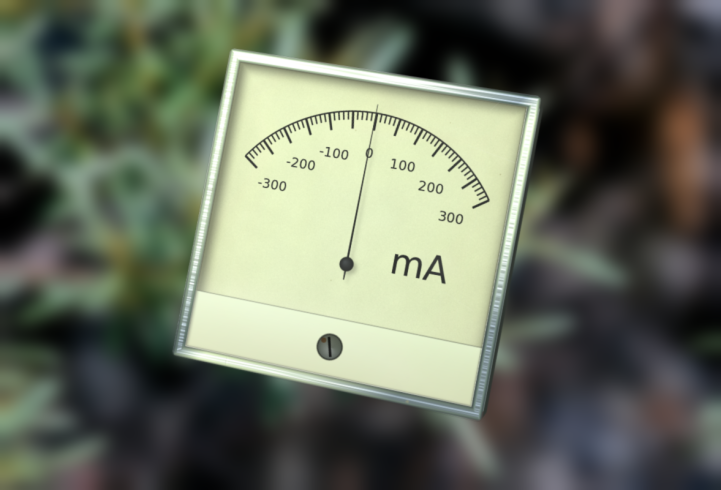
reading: 0mA
